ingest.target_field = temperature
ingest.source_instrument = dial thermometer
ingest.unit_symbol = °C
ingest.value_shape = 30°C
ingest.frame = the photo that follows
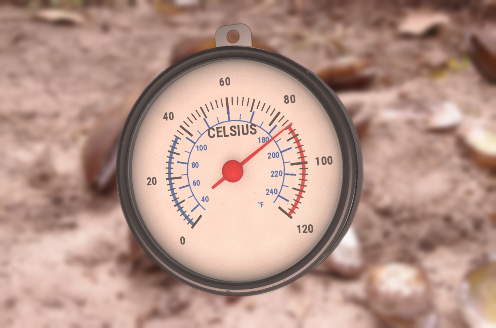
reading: 86°C
